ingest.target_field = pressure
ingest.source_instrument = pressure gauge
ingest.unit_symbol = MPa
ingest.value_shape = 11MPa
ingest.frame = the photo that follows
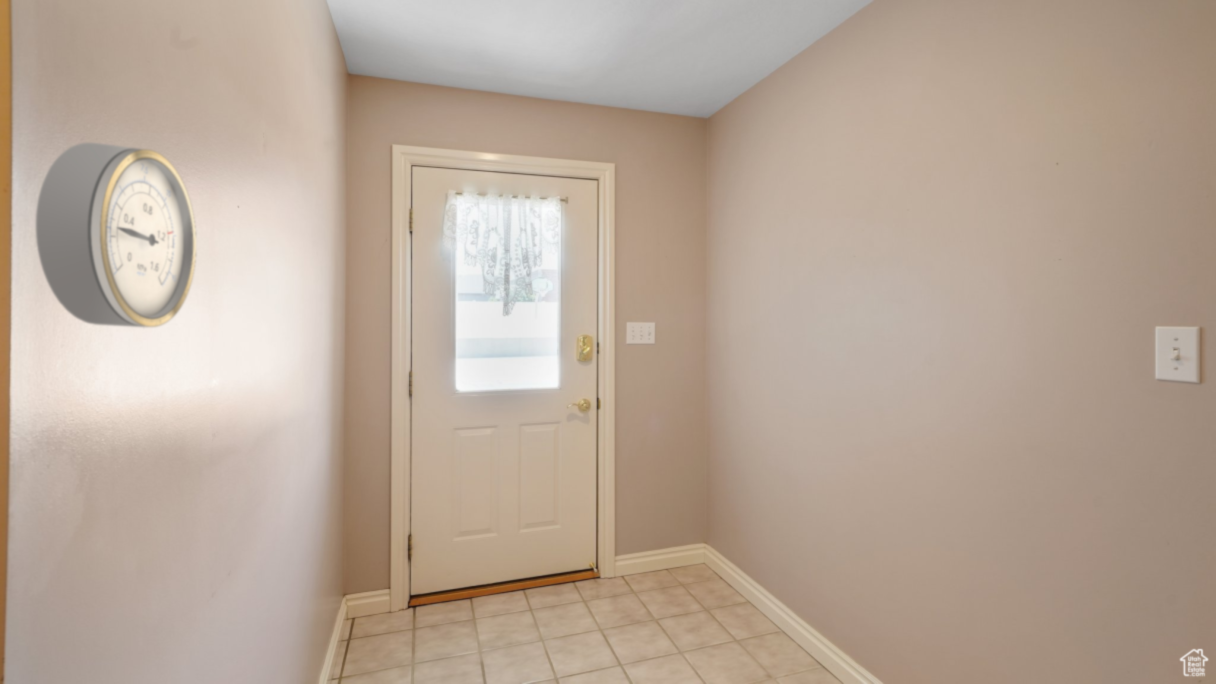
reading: 0.25MPa
